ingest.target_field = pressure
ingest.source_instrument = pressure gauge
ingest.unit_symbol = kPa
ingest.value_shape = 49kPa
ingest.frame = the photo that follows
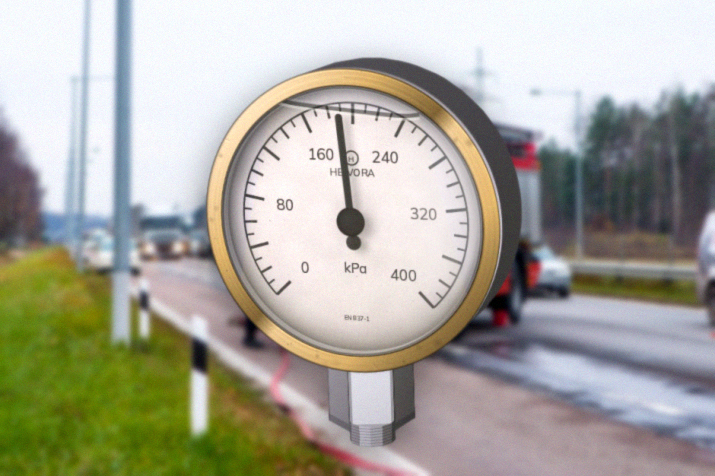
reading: 190kPa
